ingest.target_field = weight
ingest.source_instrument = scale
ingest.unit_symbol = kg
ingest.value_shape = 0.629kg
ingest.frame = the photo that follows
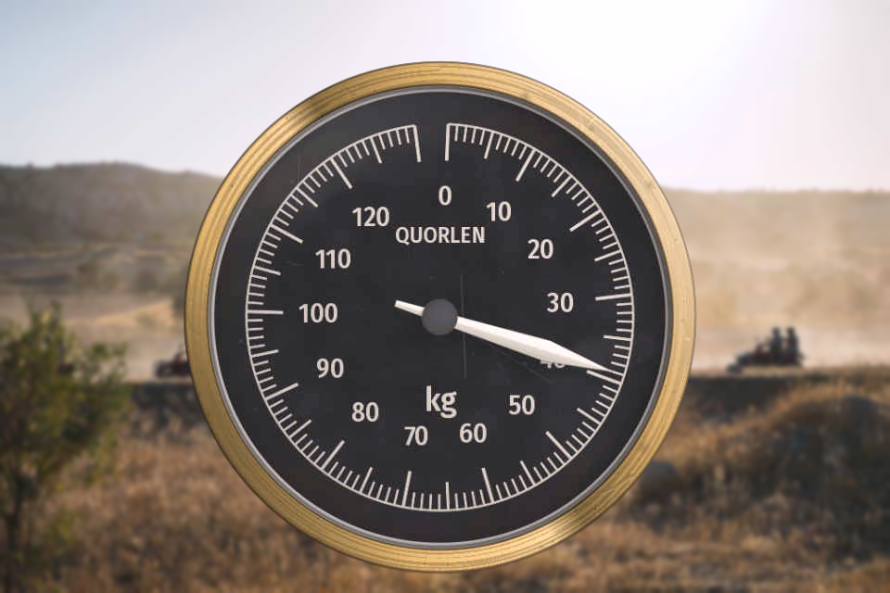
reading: 39kg
